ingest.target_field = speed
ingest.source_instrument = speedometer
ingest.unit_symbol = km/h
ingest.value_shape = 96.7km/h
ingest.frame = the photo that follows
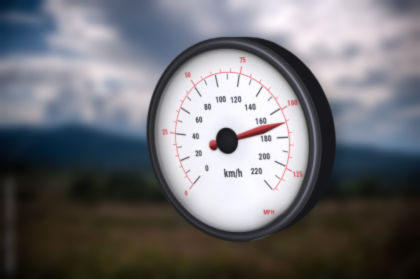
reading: 170km/h
